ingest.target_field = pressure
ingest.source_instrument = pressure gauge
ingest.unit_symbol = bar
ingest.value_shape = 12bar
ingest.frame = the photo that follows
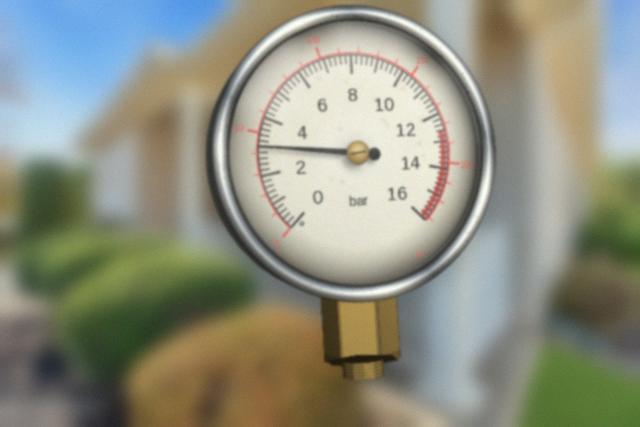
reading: 3bar
